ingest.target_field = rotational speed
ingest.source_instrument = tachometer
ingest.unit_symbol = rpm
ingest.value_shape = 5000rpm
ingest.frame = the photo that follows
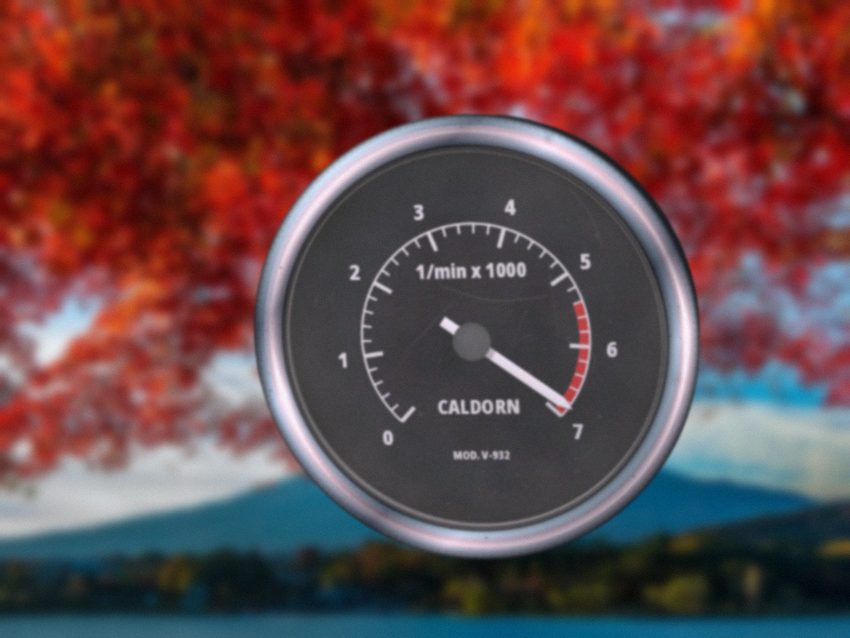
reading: 6800rpm
